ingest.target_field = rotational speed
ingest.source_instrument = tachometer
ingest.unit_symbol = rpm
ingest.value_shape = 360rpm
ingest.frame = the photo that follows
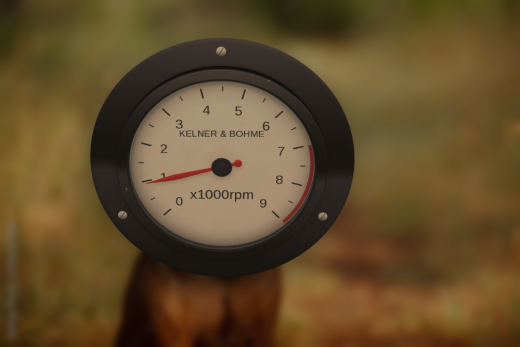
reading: 1000rpm
